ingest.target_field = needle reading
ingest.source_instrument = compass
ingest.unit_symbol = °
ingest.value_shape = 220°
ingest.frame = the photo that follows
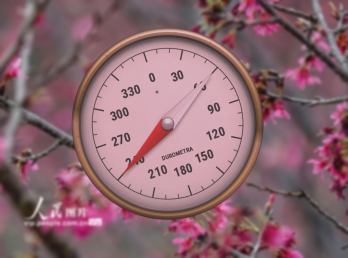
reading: 240°
